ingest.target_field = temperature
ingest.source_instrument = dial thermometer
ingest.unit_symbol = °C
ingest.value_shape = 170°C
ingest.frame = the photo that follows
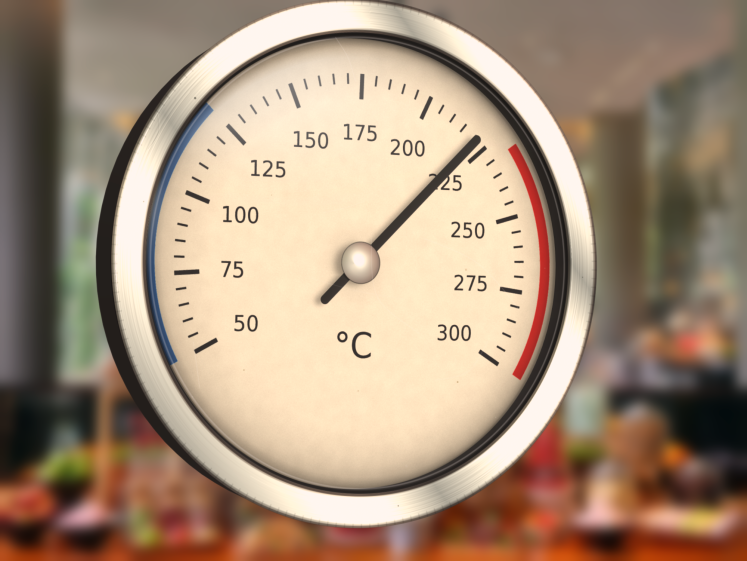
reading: 220°C
